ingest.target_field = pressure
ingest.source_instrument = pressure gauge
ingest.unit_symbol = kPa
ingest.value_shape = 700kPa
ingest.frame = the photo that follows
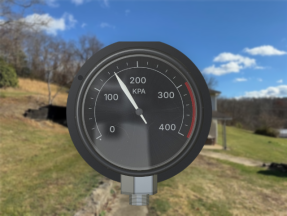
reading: 150kPa
